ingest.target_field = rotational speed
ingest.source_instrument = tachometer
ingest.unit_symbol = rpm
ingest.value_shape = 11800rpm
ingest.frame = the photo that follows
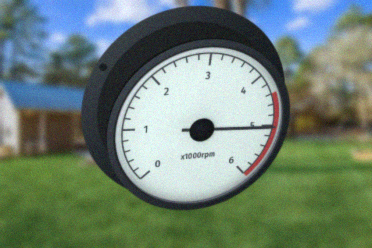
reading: 5000rpm
